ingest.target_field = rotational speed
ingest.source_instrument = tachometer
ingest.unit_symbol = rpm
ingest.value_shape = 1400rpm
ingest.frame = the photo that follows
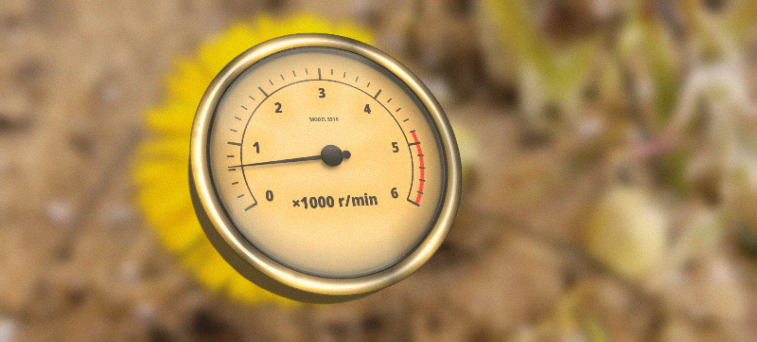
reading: 600rpm
